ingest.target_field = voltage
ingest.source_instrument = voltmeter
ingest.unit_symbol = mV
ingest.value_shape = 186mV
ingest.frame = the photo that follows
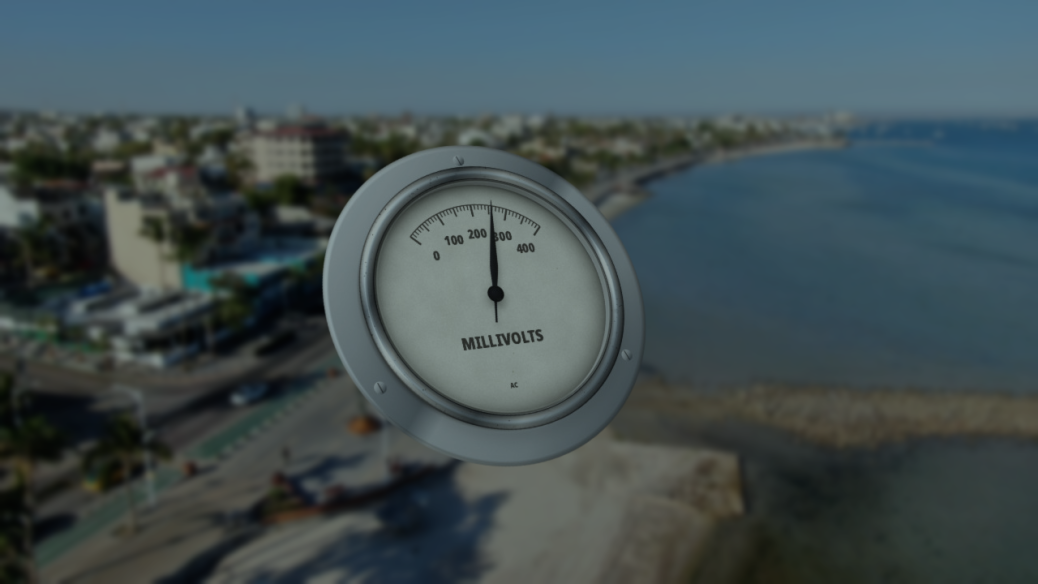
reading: 250mV
